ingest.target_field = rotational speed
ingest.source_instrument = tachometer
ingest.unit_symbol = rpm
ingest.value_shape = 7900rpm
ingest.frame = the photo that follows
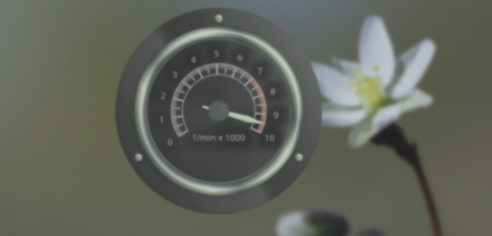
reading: 9500rpm
